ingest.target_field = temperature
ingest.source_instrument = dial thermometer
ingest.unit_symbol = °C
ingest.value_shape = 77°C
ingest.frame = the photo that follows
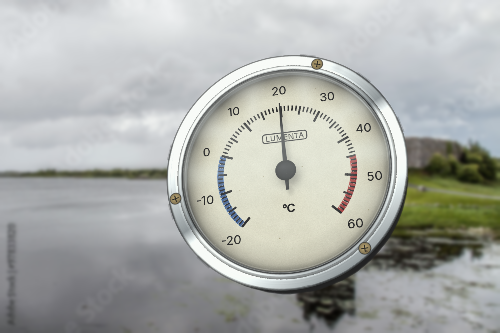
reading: 20°C
